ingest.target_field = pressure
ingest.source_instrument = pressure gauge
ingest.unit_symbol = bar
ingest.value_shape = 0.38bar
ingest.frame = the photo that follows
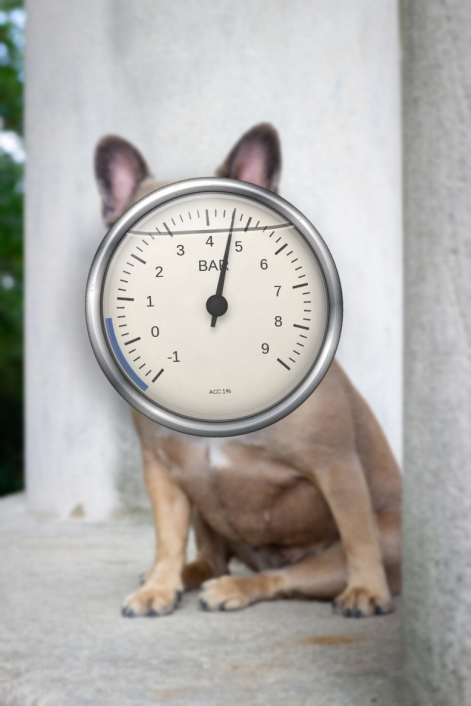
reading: 4.6bar
